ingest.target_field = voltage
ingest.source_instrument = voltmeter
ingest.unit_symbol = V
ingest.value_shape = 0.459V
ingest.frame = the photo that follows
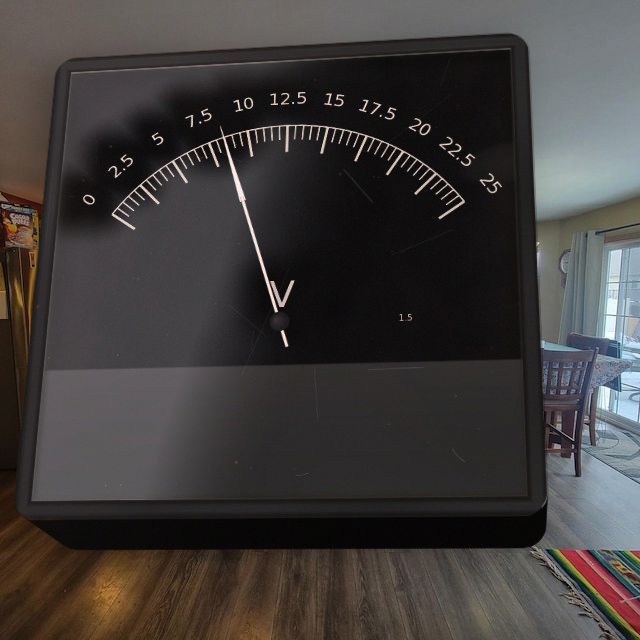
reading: 8.5V
